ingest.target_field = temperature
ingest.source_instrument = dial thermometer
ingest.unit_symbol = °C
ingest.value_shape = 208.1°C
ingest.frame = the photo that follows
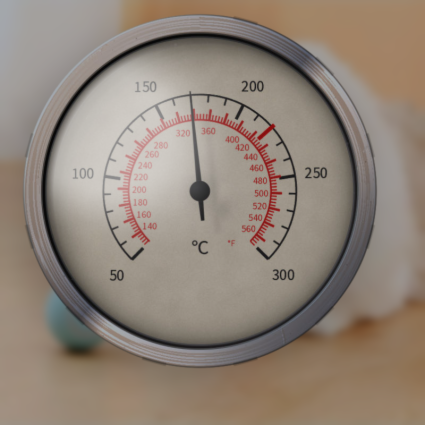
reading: 170°C
